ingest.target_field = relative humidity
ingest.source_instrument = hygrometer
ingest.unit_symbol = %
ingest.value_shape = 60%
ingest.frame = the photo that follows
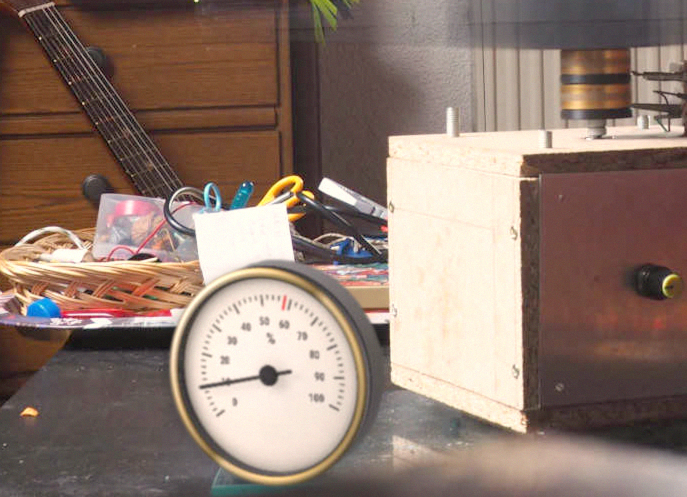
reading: 10%
